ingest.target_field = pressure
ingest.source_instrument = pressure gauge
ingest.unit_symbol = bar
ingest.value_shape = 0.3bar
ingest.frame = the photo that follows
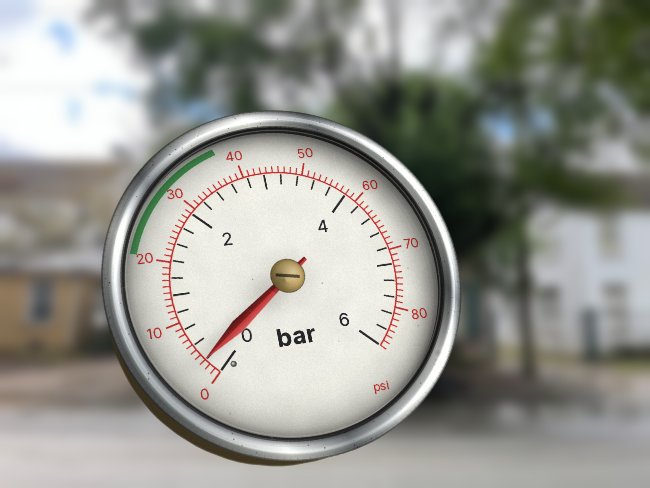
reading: 0.2bar
